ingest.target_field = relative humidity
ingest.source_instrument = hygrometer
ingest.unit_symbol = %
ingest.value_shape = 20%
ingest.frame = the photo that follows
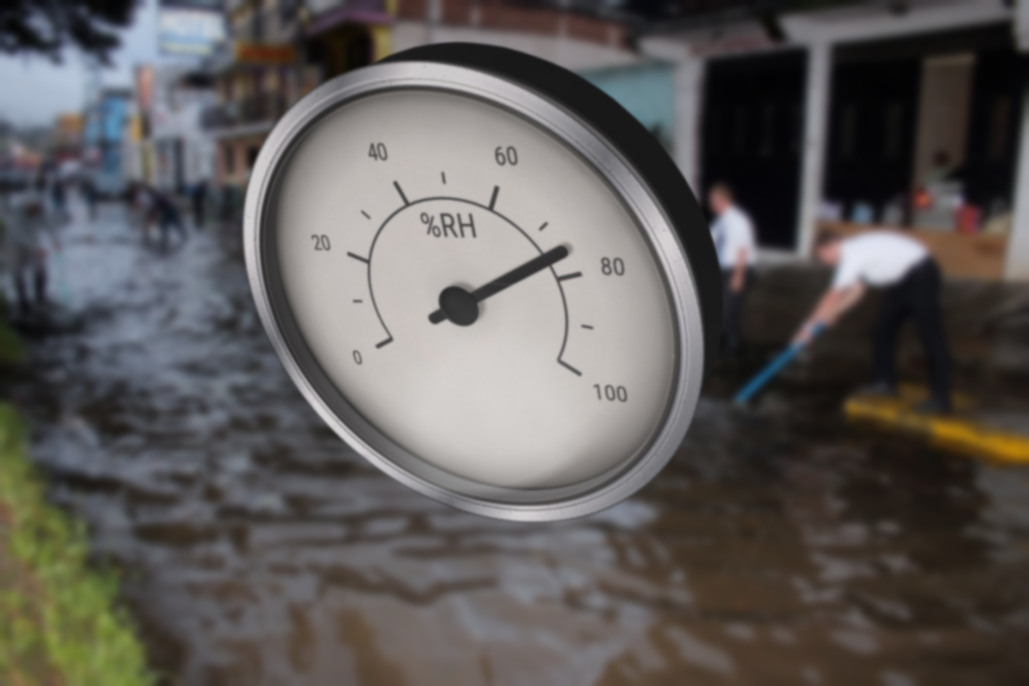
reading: 75%
